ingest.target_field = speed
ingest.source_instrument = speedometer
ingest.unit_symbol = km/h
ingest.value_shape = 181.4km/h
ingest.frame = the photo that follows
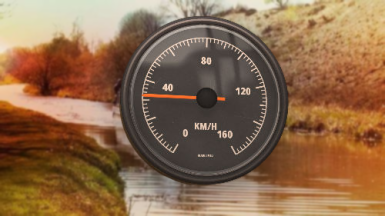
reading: 32km/h
